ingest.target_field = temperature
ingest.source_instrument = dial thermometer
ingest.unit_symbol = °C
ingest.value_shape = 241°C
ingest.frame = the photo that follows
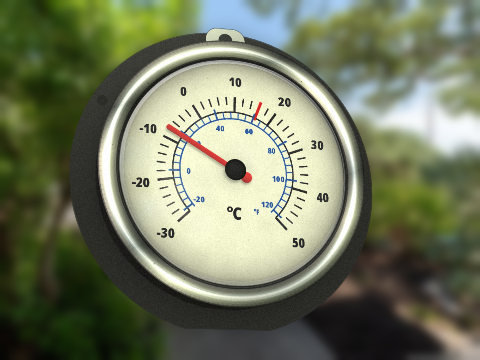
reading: -8°C
